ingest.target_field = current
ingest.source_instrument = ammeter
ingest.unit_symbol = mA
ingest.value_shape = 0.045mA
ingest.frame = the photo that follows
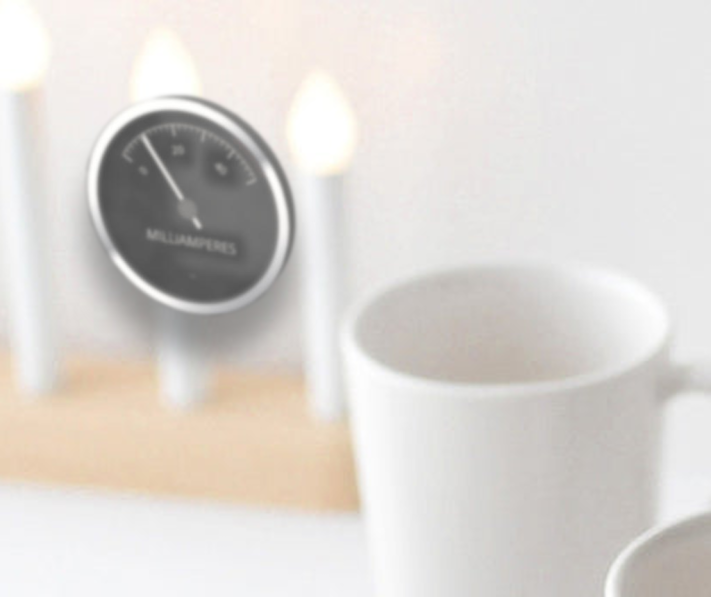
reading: 10mA
